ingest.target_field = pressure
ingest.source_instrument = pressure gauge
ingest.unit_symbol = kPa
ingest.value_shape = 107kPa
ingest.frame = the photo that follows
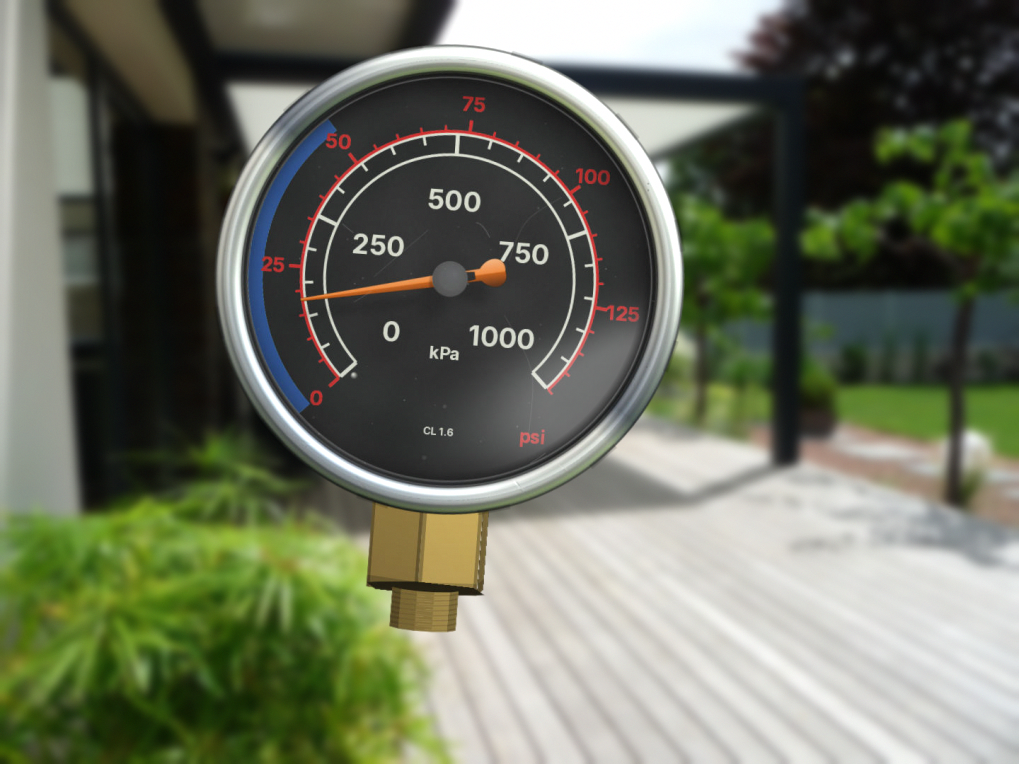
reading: 125kPa
